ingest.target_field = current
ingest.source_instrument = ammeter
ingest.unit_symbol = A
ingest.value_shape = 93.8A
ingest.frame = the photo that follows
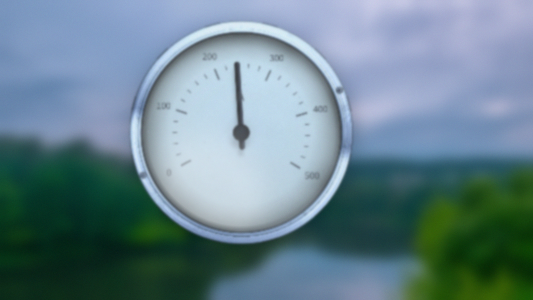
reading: 240A
